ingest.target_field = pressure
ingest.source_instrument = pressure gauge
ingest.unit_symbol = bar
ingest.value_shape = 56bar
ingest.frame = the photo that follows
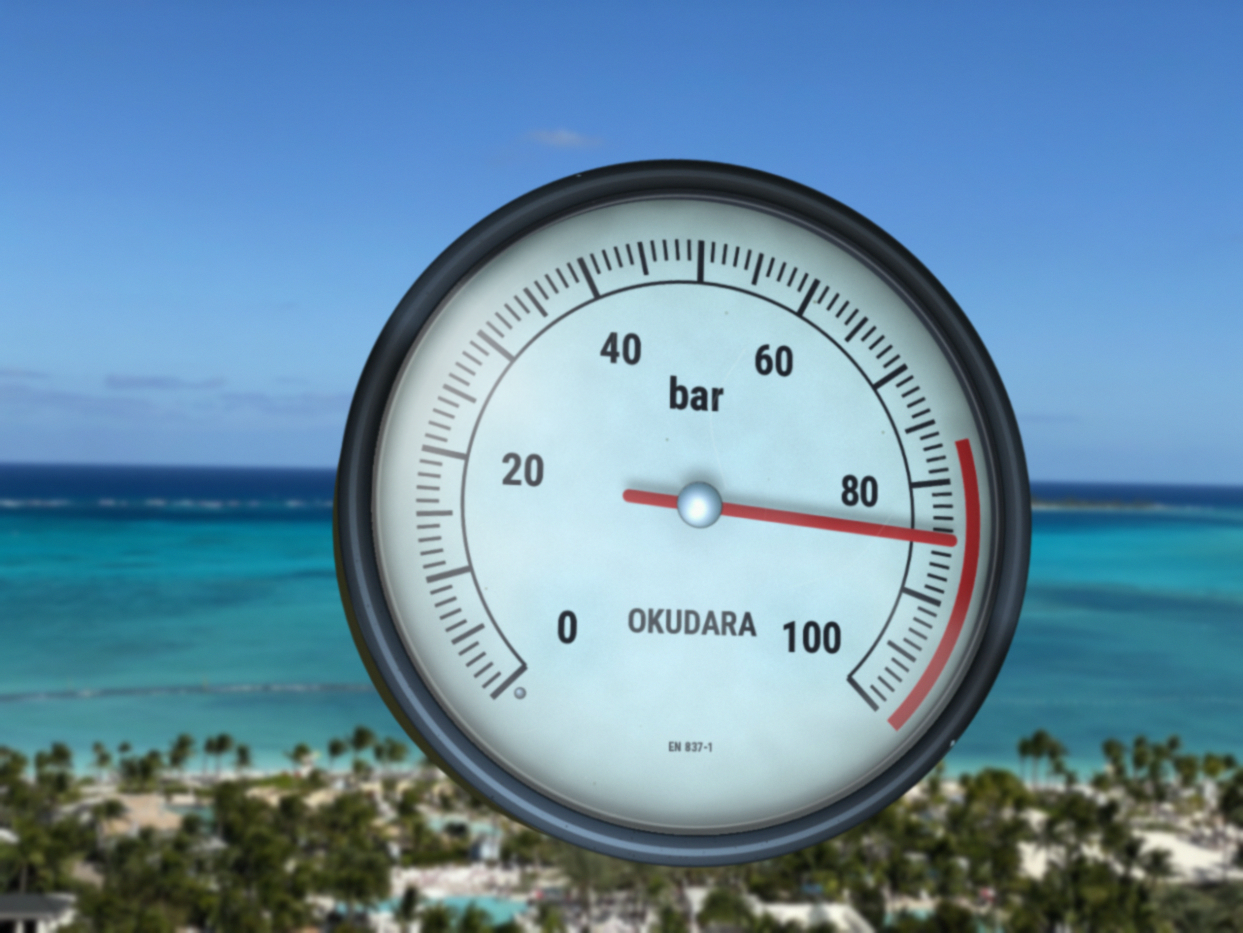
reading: 85bar
